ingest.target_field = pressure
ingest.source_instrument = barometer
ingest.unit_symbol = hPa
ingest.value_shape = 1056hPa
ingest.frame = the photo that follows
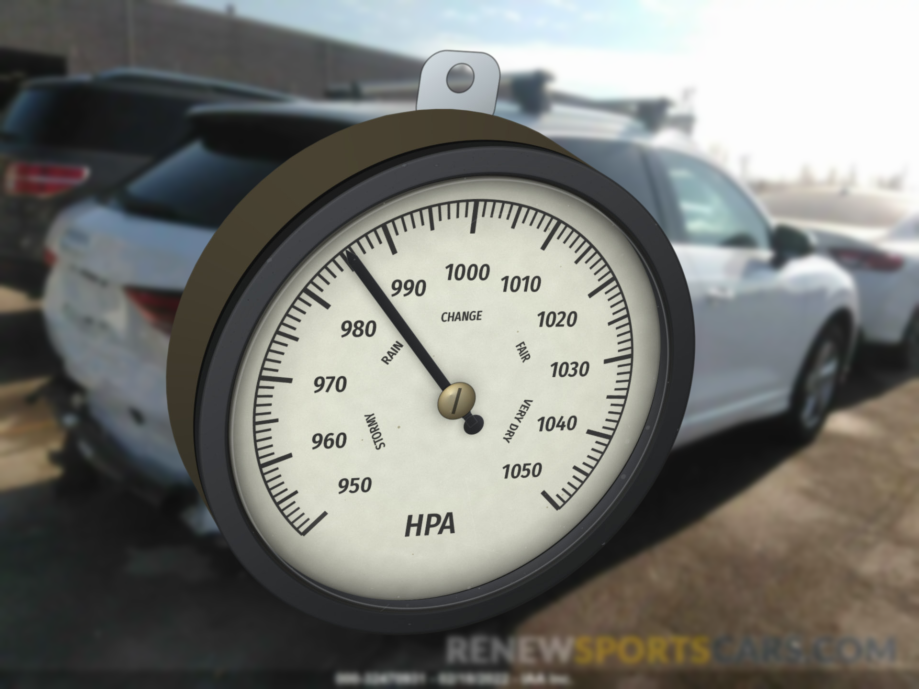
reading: 985.5hPa
